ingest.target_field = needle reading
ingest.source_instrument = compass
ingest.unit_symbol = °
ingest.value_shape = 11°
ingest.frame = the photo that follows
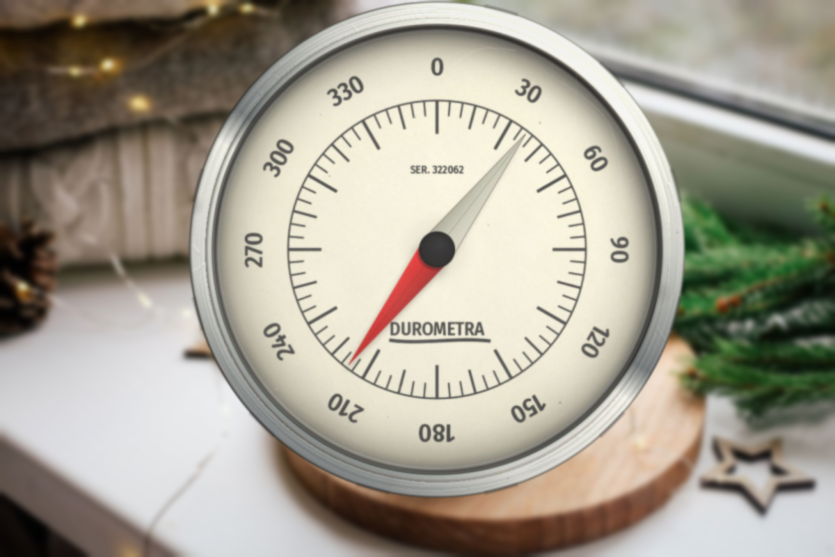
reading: 217.5°
